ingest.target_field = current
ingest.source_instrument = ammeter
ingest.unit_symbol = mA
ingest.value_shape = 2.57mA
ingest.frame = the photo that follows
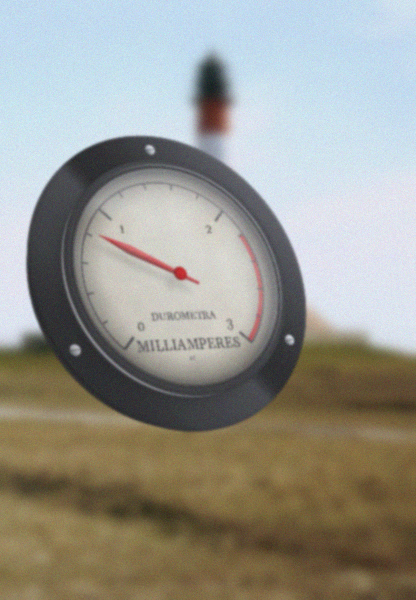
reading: 0.8mA
